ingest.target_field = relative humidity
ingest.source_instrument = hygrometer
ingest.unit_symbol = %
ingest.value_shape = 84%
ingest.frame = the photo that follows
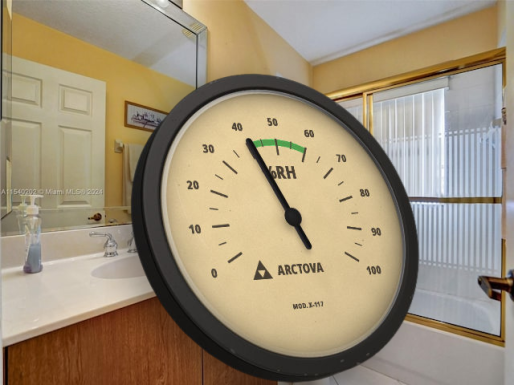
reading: 40%
